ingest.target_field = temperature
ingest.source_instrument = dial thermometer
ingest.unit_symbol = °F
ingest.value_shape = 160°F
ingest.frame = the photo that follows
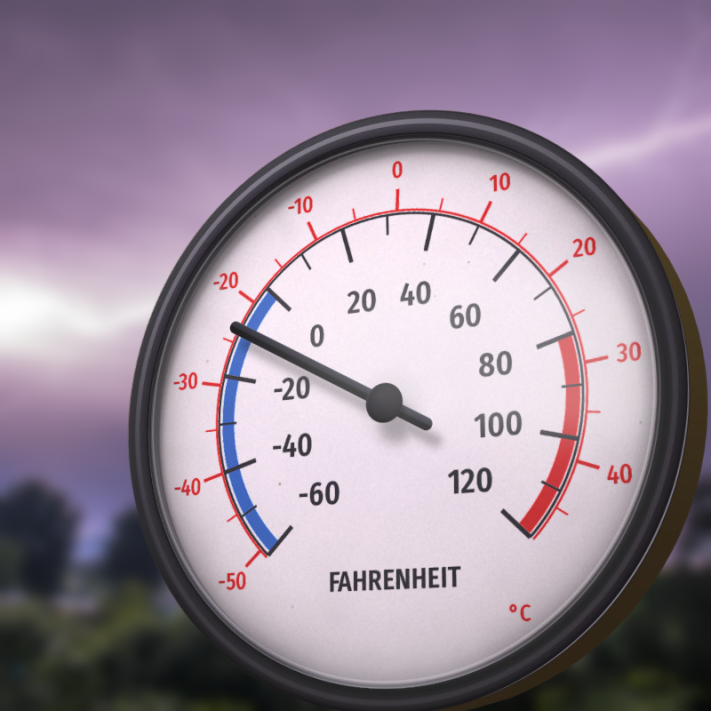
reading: -10°F
